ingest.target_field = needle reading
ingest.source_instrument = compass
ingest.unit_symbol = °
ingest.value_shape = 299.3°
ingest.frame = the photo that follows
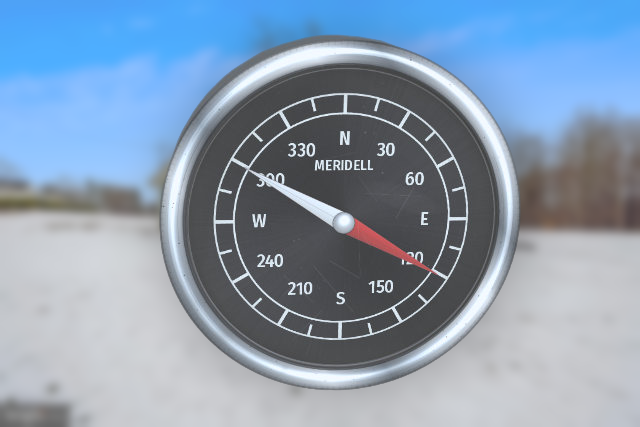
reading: 120°
